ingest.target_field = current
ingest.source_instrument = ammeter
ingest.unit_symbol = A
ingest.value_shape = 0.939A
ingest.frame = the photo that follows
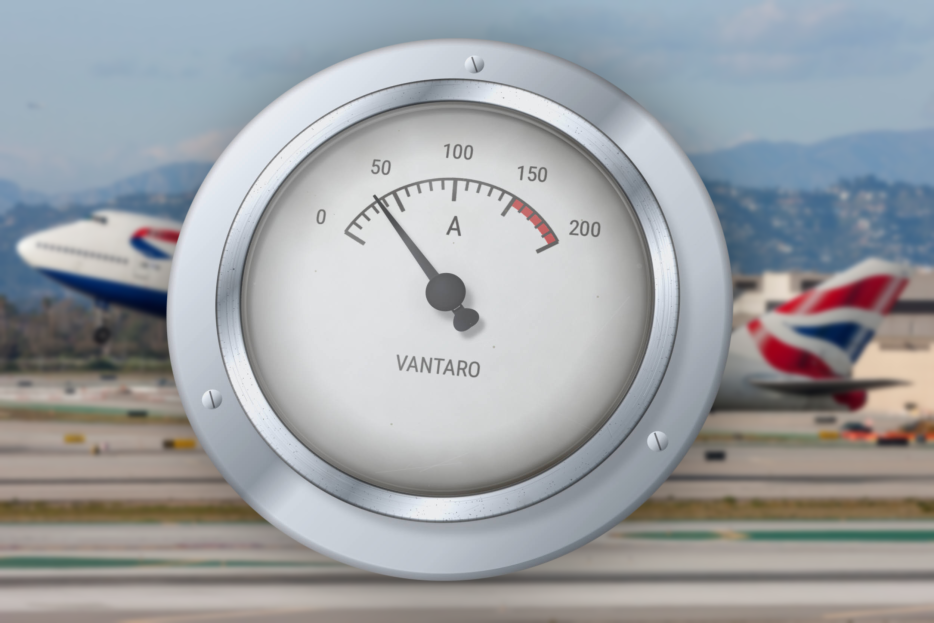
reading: 35A
